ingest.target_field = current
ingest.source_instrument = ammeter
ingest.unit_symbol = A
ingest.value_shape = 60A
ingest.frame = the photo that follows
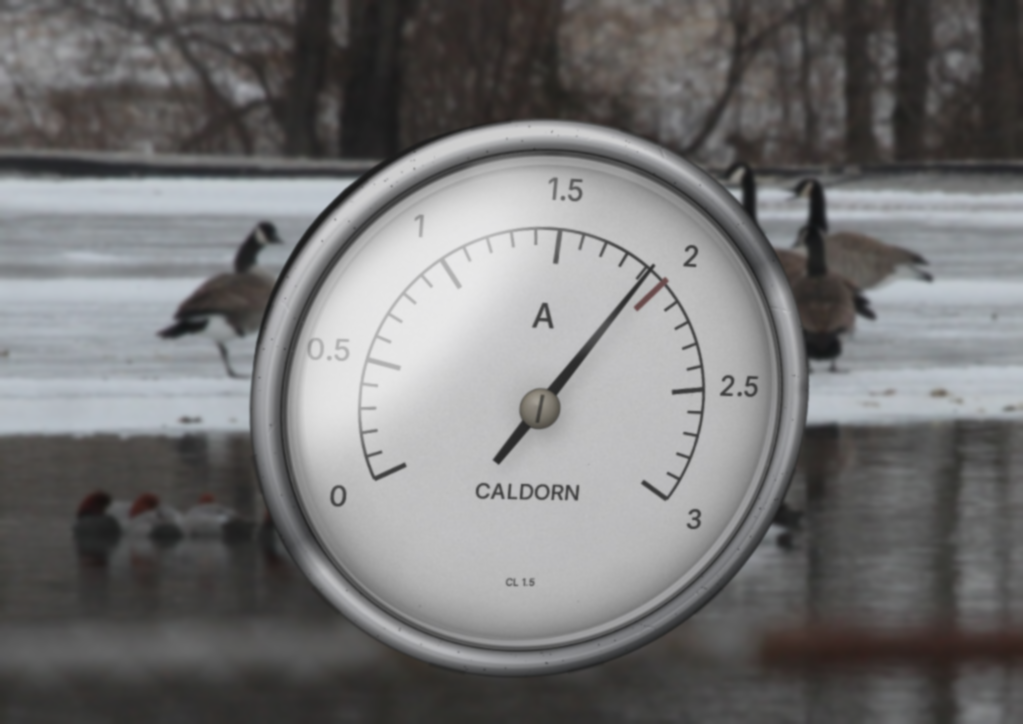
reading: 1.9A
